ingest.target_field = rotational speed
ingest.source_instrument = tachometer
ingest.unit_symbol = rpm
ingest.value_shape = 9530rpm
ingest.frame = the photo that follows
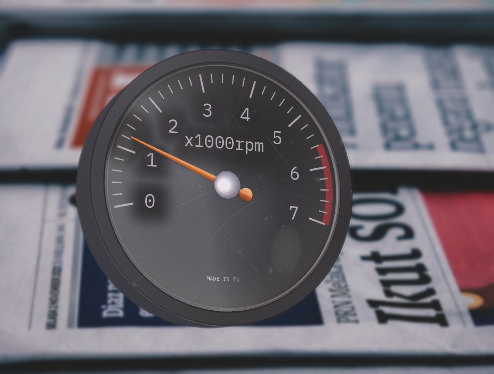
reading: 1200rpm
